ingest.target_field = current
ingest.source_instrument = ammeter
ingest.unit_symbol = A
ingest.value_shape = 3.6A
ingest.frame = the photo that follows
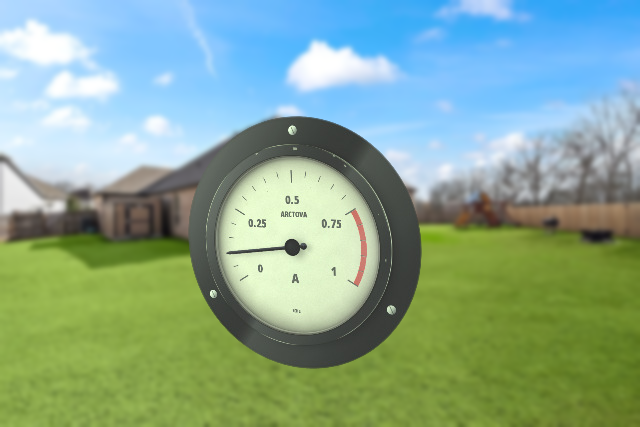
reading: 0.1A
